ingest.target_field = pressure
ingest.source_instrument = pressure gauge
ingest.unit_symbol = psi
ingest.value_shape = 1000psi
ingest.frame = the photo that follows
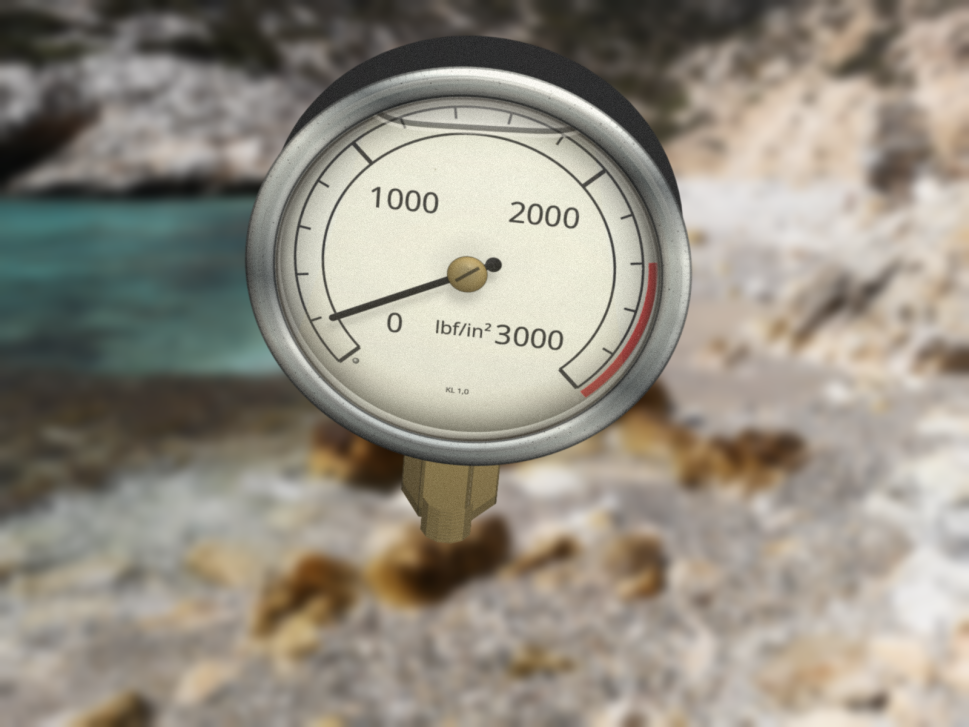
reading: 200psi
